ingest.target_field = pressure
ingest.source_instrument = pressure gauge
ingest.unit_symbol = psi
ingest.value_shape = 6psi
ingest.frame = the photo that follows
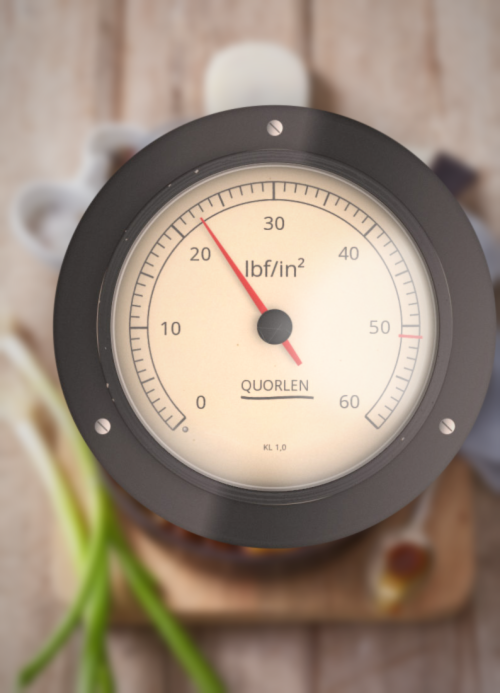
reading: 22.5psi
